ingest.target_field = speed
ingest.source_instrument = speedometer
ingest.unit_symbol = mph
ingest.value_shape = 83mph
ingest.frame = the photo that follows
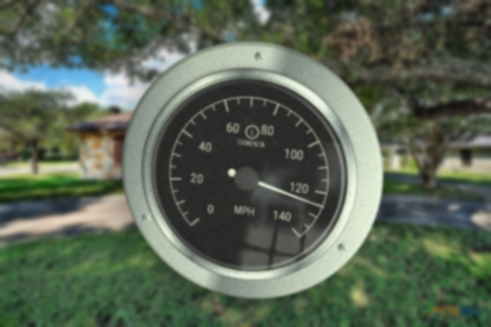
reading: 125mph
